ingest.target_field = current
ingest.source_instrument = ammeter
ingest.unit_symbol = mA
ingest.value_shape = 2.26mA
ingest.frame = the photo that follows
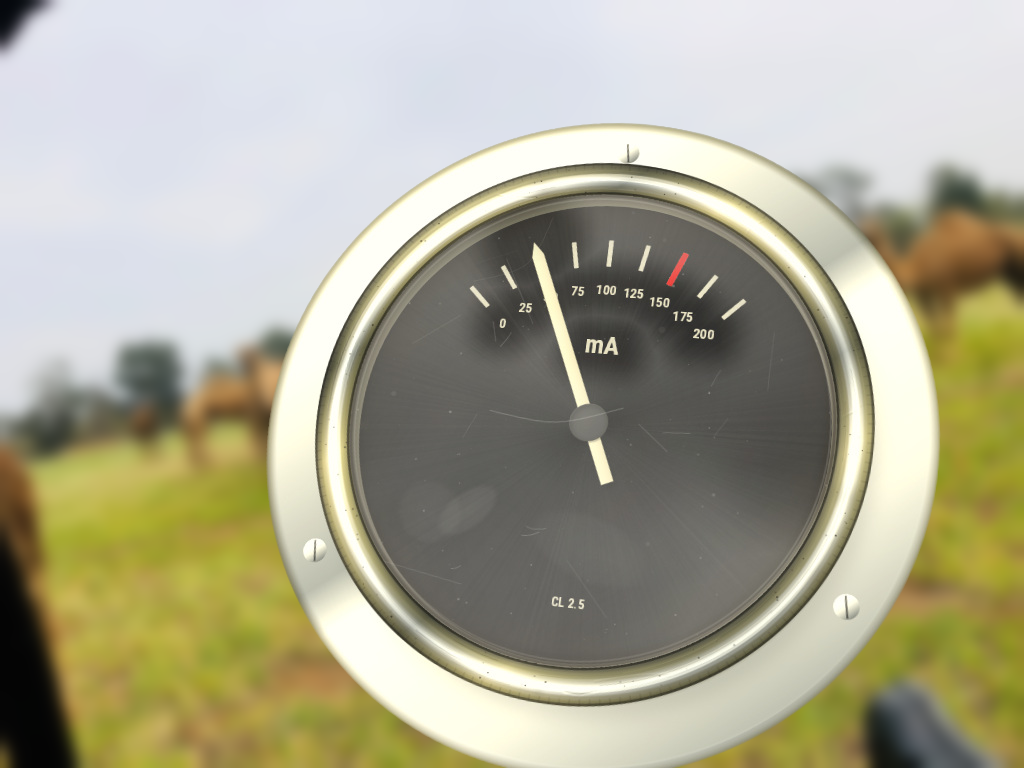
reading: 50mA
